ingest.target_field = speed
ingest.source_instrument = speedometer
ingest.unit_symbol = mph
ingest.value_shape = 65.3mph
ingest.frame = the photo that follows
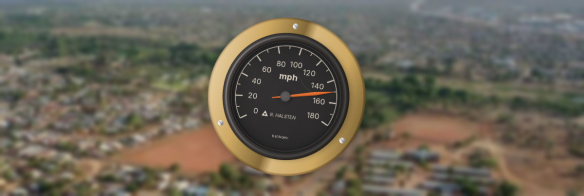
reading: 150mph
